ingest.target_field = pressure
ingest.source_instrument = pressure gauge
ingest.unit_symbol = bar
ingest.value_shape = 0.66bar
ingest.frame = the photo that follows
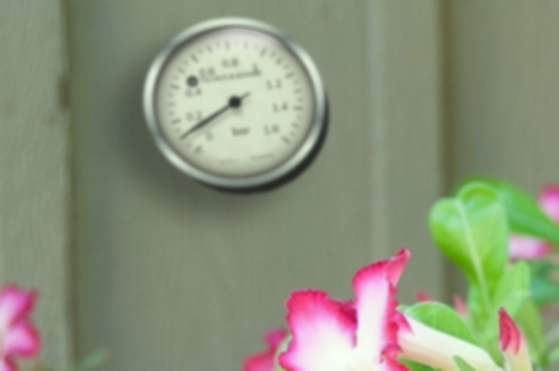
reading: 0.1bar
